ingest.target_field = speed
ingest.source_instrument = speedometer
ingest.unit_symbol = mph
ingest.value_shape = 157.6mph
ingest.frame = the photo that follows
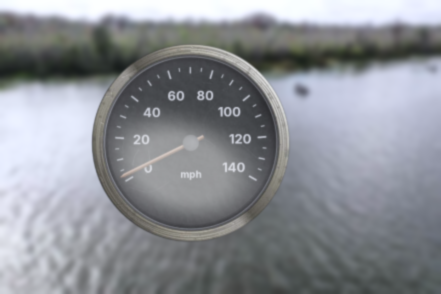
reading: 2.5mph
